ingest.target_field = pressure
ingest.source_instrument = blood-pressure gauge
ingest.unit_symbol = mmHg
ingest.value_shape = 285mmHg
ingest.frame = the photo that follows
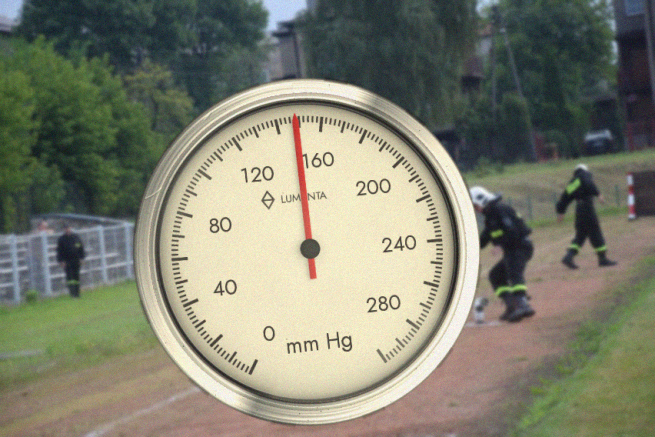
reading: 148mmHg
